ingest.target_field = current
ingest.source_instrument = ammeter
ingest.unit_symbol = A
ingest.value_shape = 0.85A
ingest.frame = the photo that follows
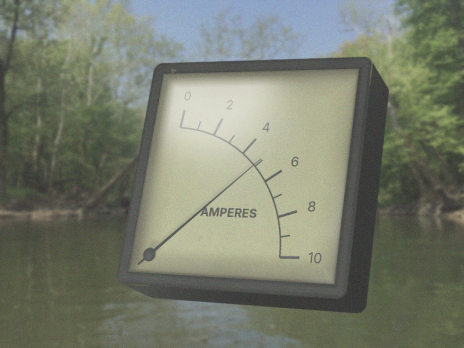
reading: 5A
